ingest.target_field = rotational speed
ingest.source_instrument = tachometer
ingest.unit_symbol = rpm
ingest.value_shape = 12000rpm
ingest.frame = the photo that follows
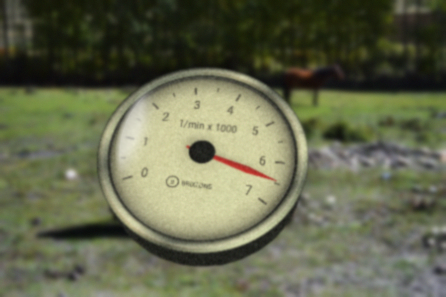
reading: 6500rpm
